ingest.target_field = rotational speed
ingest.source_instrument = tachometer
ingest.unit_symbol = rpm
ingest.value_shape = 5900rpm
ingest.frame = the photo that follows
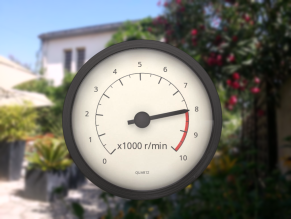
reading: 8000rpm
